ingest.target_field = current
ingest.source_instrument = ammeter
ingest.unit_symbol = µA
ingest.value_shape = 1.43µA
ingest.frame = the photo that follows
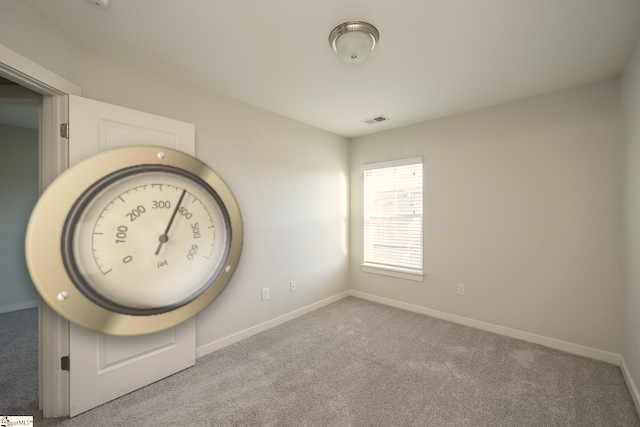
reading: 360µA
